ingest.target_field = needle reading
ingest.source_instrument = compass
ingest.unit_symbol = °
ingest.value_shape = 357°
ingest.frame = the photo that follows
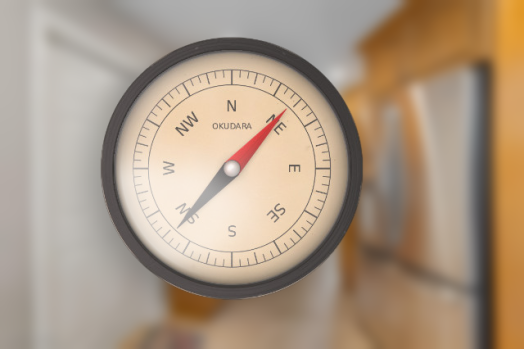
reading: 42.5°
